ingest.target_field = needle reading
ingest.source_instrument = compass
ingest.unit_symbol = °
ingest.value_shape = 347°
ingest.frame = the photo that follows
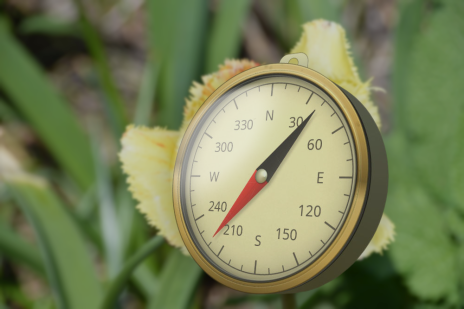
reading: 220°
